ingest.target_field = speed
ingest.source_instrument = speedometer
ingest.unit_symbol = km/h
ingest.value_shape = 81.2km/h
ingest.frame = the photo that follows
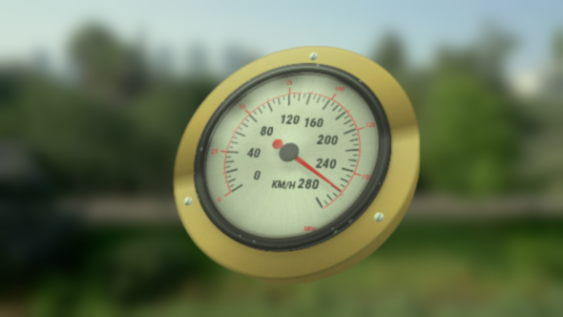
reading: 260km/h
